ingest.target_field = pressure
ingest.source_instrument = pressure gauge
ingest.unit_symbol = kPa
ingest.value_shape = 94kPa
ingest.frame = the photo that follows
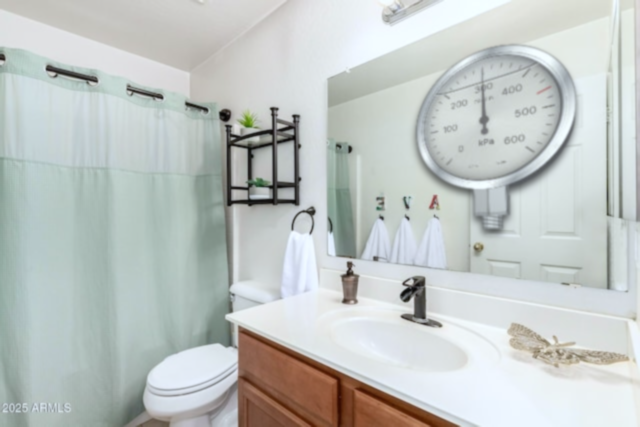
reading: 300kPa
